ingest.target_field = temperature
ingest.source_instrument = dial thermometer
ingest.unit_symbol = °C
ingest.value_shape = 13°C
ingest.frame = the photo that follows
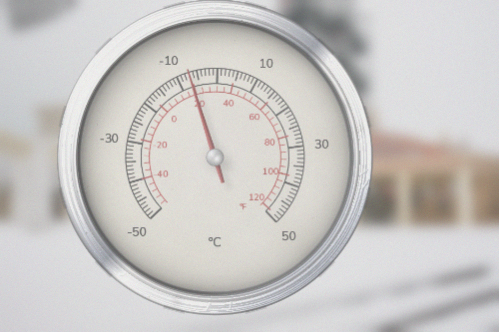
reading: -7°C
